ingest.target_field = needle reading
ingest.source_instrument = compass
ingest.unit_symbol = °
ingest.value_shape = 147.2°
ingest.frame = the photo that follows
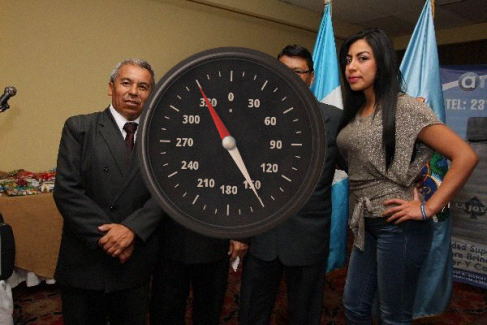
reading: 330°
